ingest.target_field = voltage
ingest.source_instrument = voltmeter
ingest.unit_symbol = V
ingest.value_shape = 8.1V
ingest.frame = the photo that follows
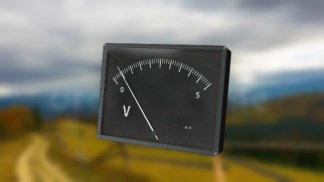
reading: 0.5V
